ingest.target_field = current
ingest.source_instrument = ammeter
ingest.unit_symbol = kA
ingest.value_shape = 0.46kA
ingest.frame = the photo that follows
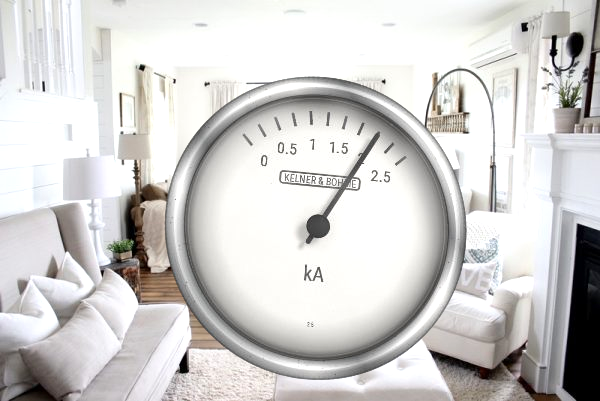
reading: 2kA
